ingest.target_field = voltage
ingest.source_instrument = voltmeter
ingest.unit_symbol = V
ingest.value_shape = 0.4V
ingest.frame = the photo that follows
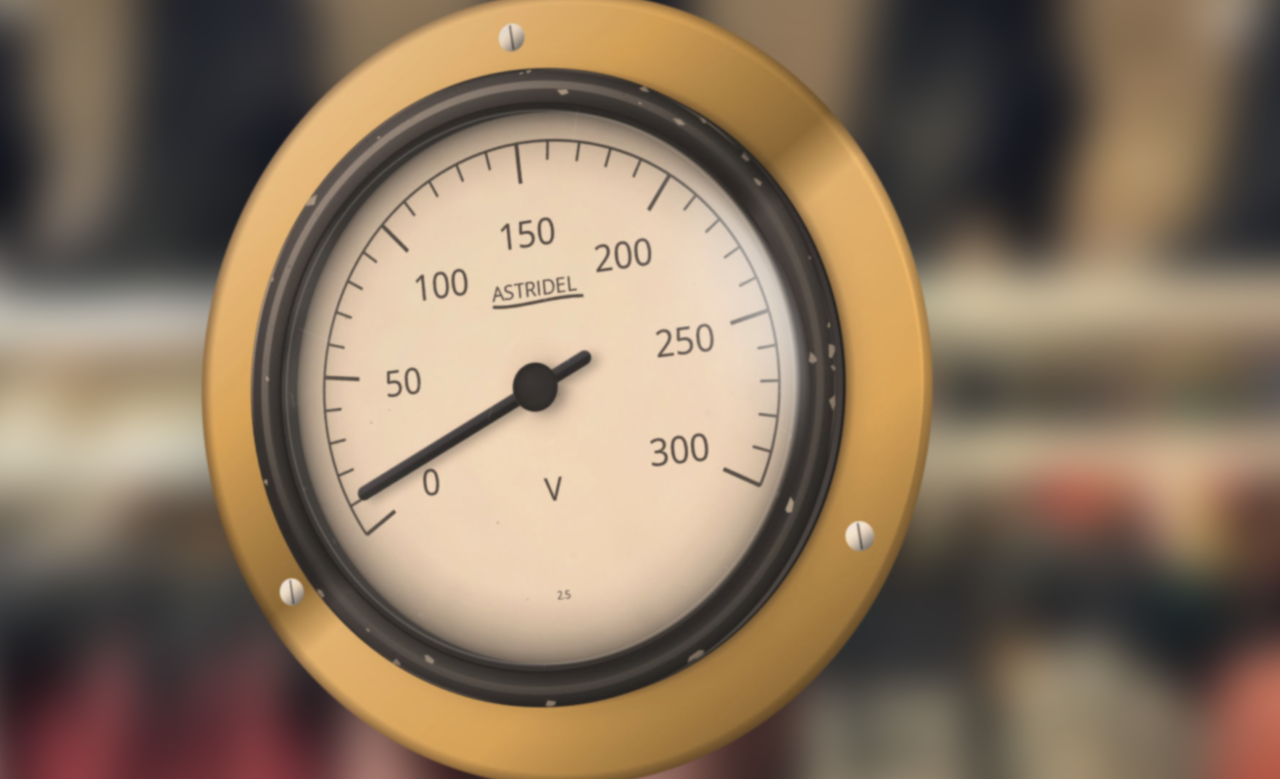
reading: 10V
